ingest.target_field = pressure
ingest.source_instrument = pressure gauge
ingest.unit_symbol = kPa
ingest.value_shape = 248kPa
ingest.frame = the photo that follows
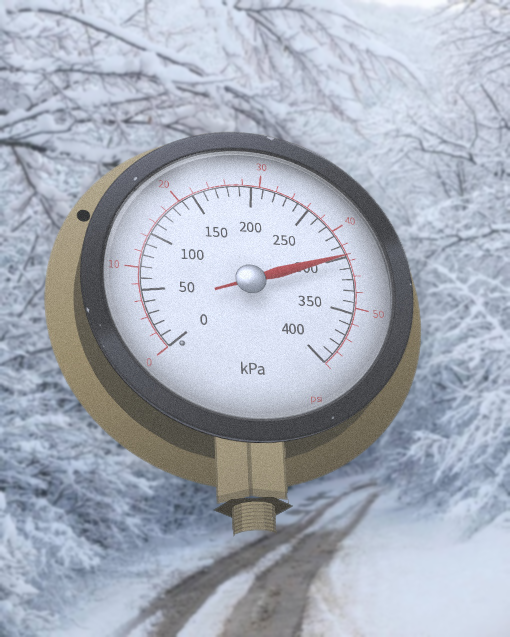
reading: 300kPa
